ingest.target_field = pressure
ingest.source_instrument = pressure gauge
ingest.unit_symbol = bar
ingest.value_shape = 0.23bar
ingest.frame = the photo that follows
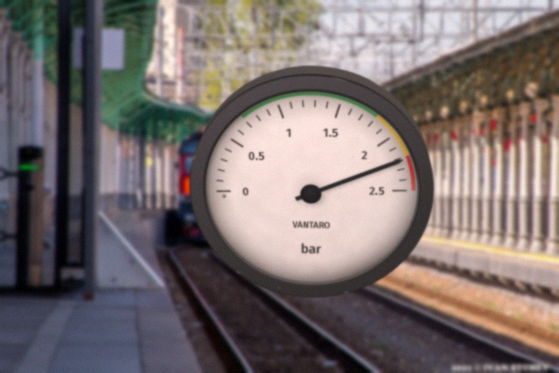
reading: 2.2bar
